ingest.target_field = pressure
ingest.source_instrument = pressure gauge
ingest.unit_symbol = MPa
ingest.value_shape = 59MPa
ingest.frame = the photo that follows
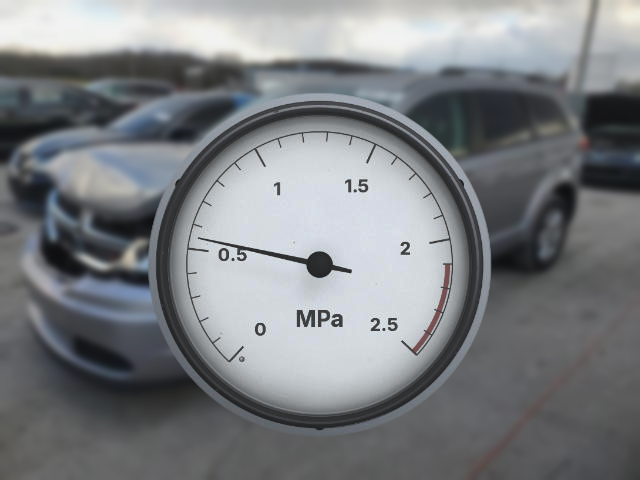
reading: 0.55MPa
